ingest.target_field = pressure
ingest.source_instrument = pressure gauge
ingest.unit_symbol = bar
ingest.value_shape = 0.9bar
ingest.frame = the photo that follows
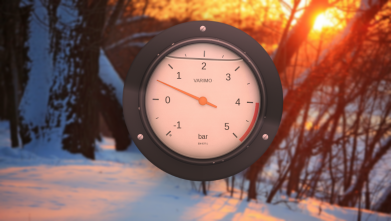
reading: 0.5bar
